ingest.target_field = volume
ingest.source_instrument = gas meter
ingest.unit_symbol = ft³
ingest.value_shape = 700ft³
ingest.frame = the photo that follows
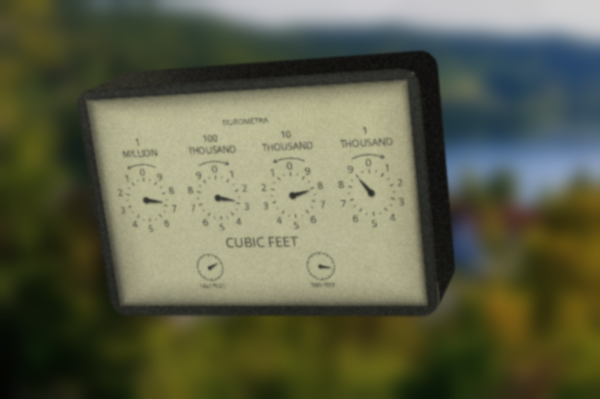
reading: 727900ft³
